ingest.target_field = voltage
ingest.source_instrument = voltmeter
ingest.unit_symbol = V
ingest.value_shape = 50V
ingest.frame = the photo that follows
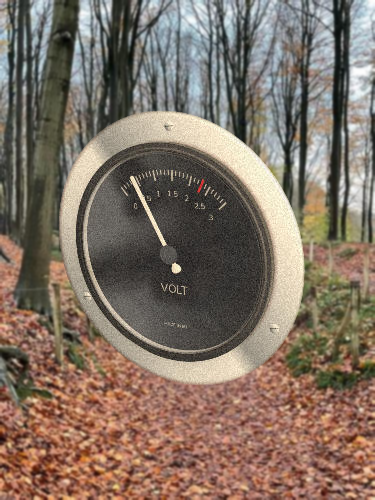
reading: 0.5V
